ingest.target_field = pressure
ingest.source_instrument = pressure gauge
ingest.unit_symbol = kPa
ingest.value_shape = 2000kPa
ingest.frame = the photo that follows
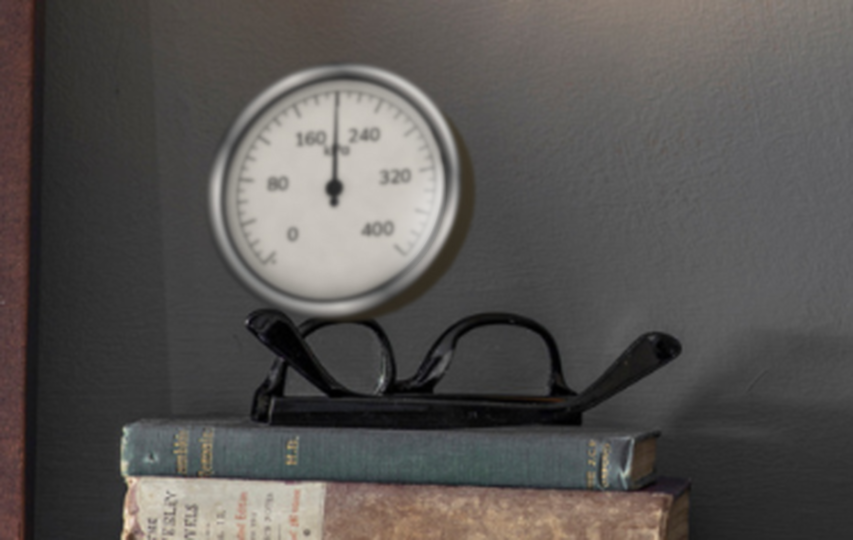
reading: 200kPa
